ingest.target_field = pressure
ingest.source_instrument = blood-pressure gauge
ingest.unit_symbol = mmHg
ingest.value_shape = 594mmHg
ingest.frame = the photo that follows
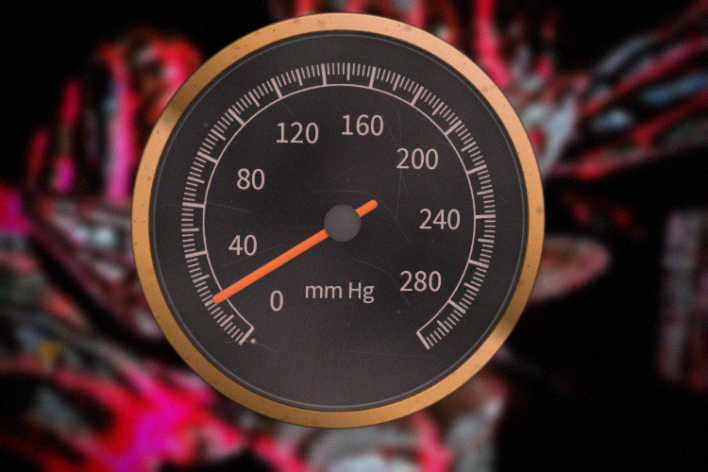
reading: 20mmHg
